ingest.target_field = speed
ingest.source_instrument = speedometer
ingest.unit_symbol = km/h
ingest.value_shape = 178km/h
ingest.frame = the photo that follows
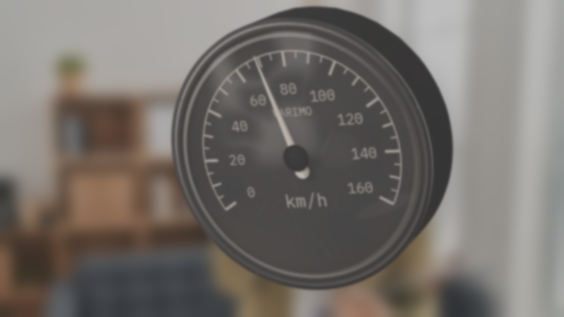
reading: 70km/h
